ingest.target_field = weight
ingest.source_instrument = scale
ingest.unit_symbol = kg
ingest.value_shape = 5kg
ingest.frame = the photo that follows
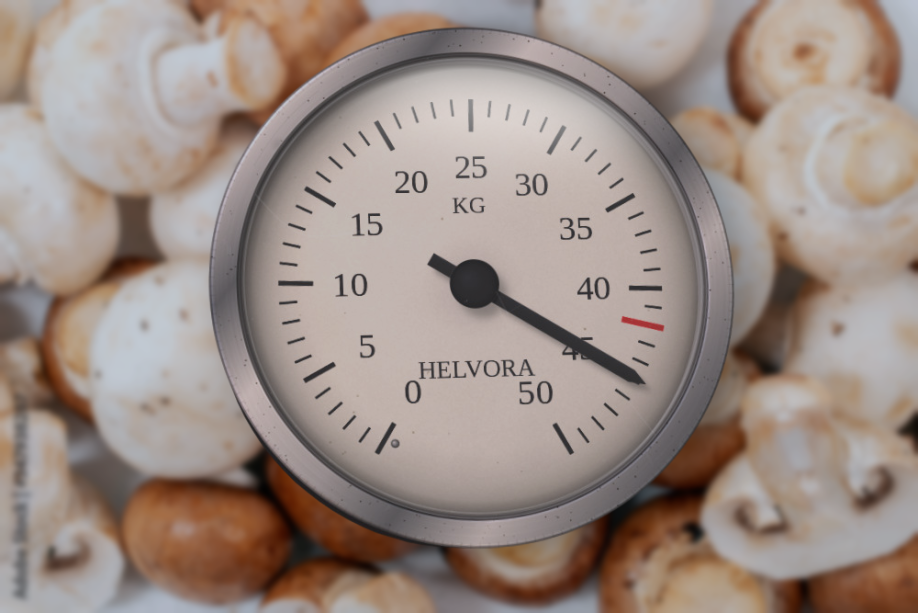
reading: 45kg
